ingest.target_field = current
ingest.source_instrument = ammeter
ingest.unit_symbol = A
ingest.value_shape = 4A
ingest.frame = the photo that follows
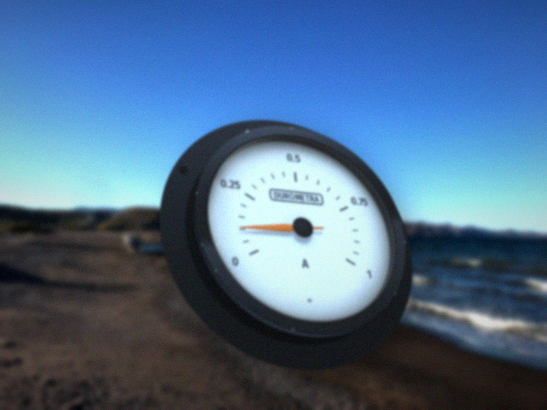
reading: 0.1A
